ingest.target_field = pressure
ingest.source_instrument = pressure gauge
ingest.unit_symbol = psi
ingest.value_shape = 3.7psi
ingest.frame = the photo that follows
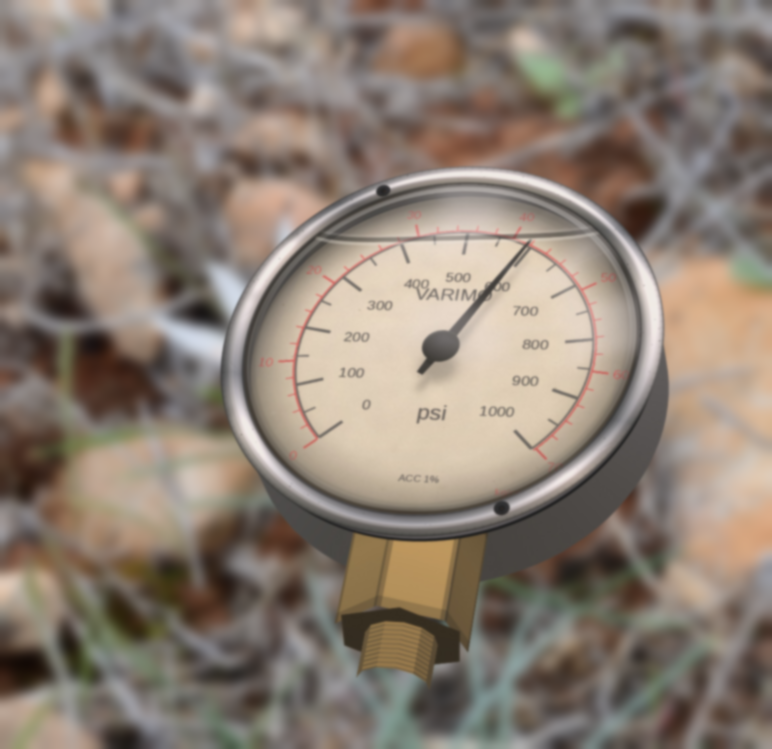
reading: 600psi
